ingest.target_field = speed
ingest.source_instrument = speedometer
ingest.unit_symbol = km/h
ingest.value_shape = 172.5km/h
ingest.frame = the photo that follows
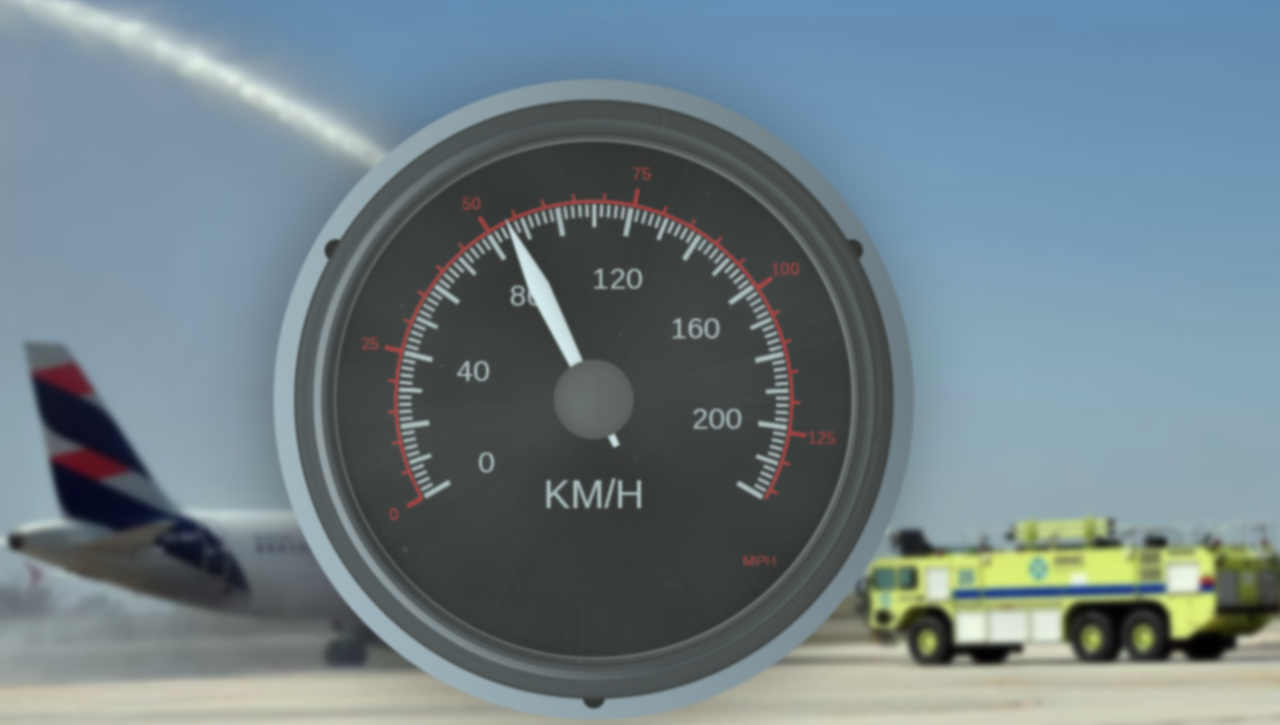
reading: 86km/h
